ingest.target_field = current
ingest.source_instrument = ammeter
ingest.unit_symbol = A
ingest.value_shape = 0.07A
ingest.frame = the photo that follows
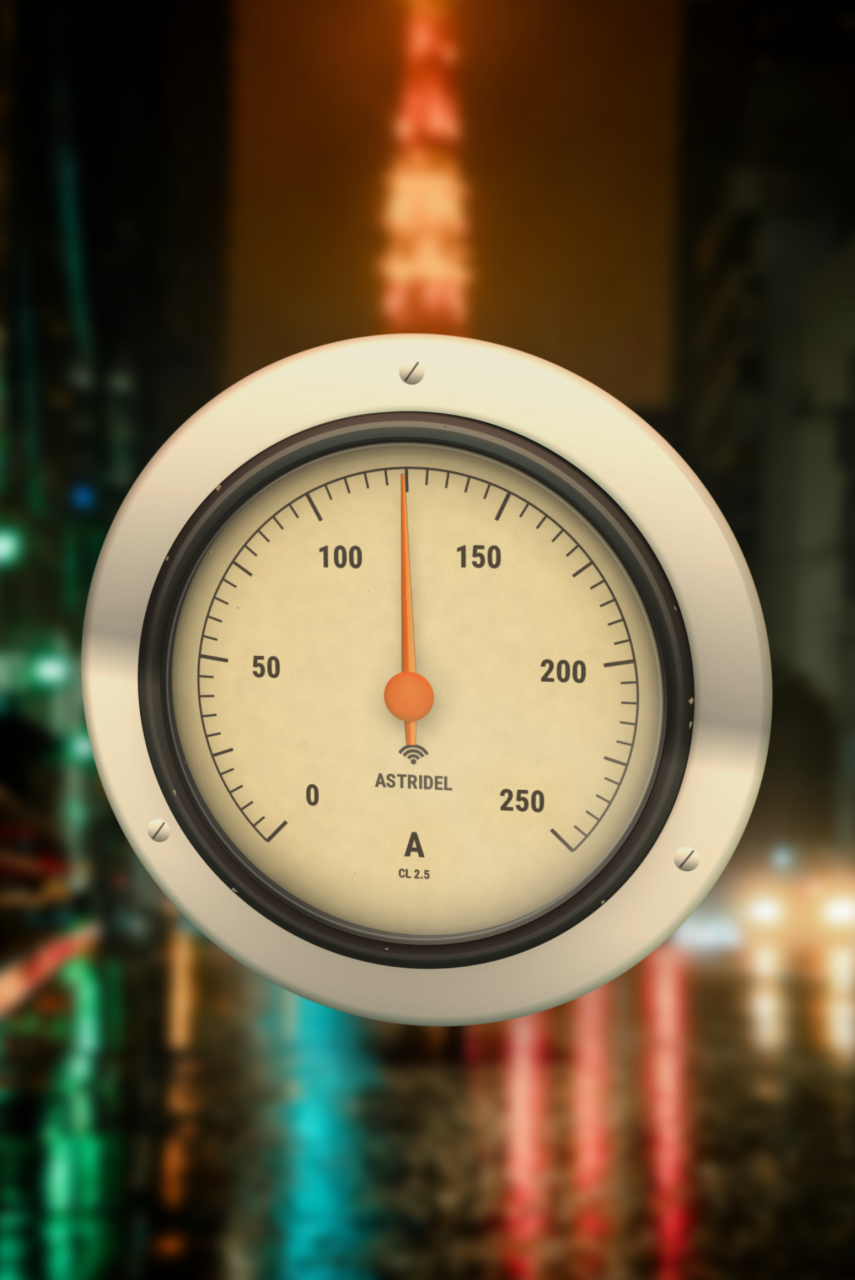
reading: 125A
